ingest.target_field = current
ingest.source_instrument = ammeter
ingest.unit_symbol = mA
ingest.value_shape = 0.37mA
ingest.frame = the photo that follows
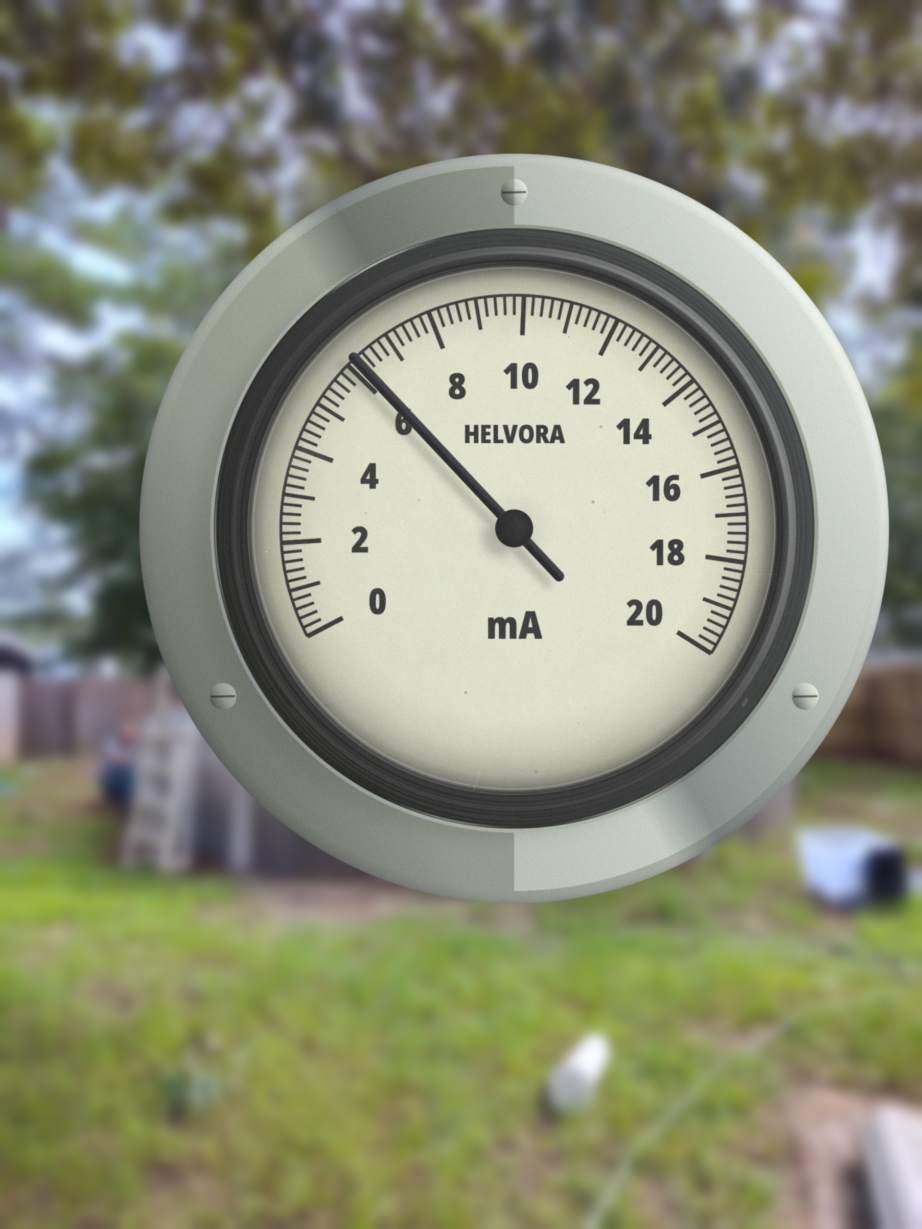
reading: 6.2mA
